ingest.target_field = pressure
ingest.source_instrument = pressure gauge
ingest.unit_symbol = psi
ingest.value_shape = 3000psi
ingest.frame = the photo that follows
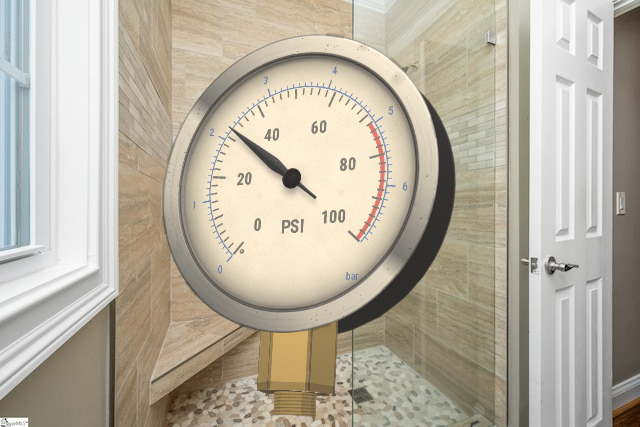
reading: 32psi
